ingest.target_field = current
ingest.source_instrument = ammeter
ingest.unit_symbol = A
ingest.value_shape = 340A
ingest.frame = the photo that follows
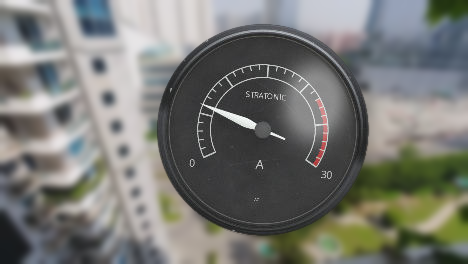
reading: 6A
